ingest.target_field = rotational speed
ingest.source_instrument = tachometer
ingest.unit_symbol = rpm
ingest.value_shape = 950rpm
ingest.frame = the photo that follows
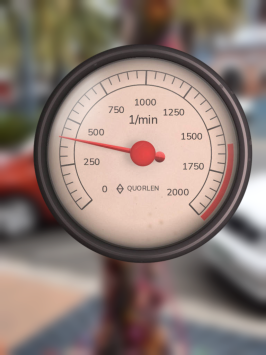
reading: 400rpm
